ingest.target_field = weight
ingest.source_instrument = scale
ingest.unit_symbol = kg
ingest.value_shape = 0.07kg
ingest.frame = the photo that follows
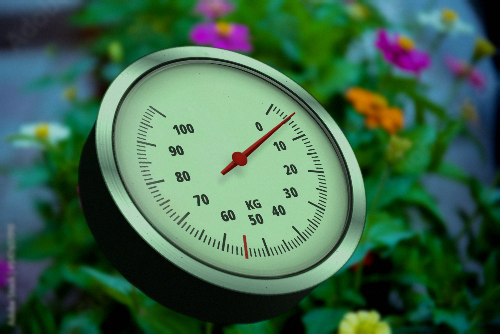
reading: 5kg
